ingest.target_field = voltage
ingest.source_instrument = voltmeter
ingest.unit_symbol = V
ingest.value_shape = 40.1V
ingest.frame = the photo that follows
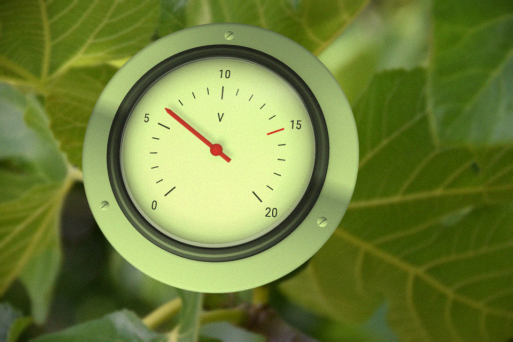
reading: 6V
